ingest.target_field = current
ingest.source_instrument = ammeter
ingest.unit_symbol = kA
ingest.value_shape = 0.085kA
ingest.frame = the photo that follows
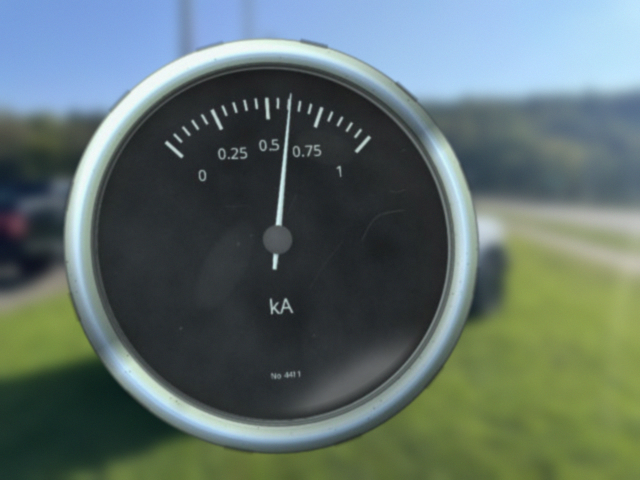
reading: 0.6kA
